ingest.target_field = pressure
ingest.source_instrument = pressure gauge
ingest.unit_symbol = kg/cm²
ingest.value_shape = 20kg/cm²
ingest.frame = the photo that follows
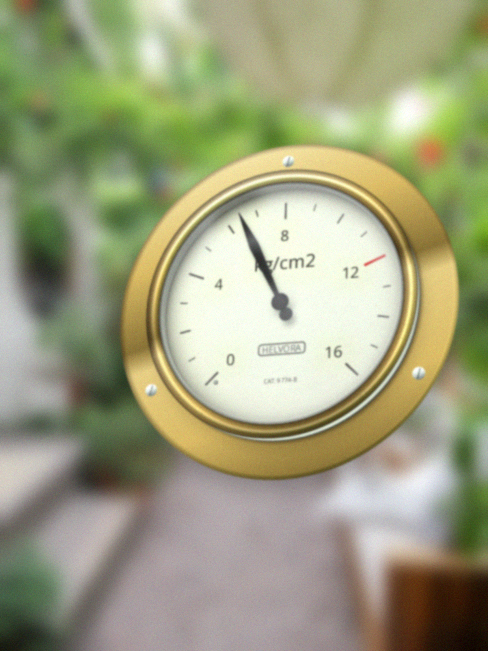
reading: 6.5kg/cm²
